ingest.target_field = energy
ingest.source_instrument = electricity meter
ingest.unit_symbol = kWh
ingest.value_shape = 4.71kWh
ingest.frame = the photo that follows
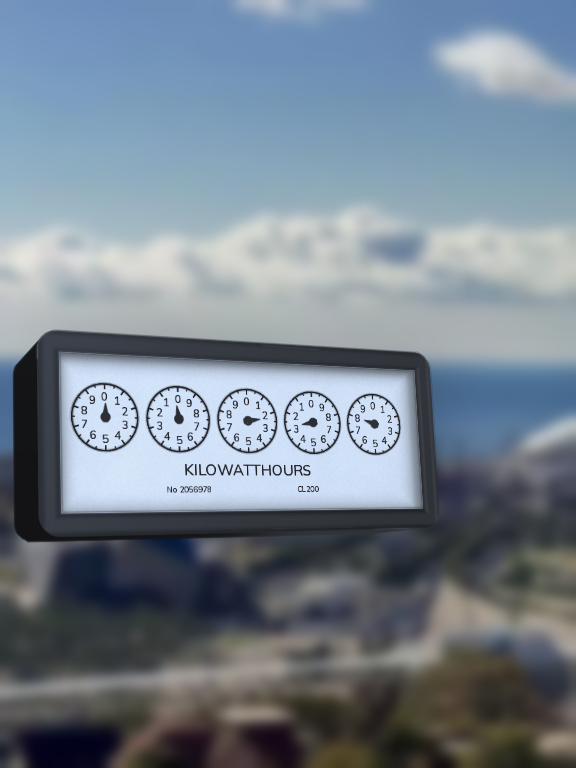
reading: 228kWh
